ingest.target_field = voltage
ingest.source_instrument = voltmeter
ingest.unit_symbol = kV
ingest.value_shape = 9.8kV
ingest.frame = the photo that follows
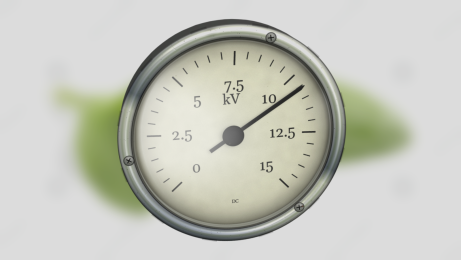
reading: 10.5kV
